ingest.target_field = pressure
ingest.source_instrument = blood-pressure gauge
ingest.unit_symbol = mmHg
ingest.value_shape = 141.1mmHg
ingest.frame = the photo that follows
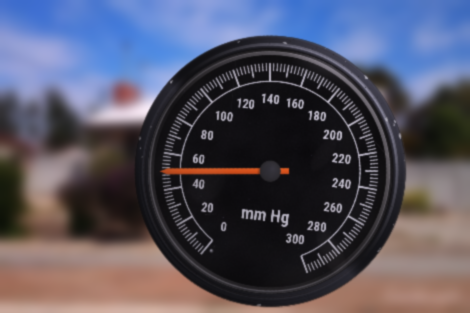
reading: 50mmHg
